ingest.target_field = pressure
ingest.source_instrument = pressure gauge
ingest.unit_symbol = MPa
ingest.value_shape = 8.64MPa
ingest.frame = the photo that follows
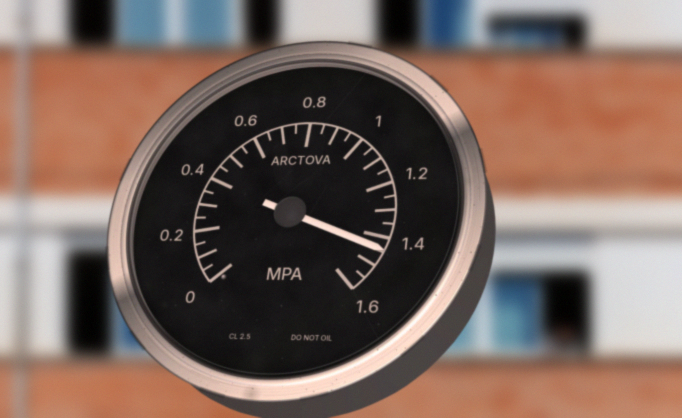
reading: 1.45MPa
